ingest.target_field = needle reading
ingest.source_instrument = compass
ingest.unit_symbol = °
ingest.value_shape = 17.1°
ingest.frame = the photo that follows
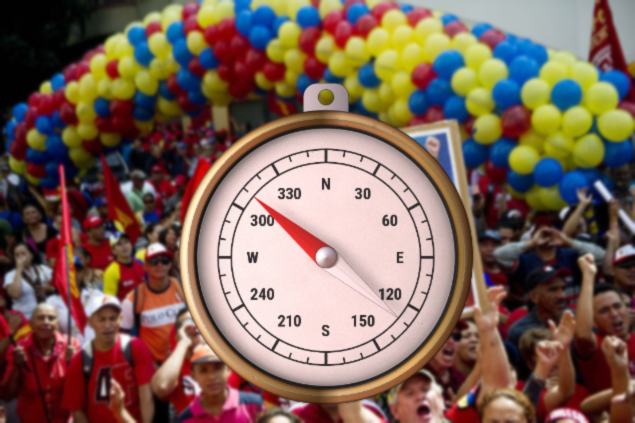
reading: 310°
